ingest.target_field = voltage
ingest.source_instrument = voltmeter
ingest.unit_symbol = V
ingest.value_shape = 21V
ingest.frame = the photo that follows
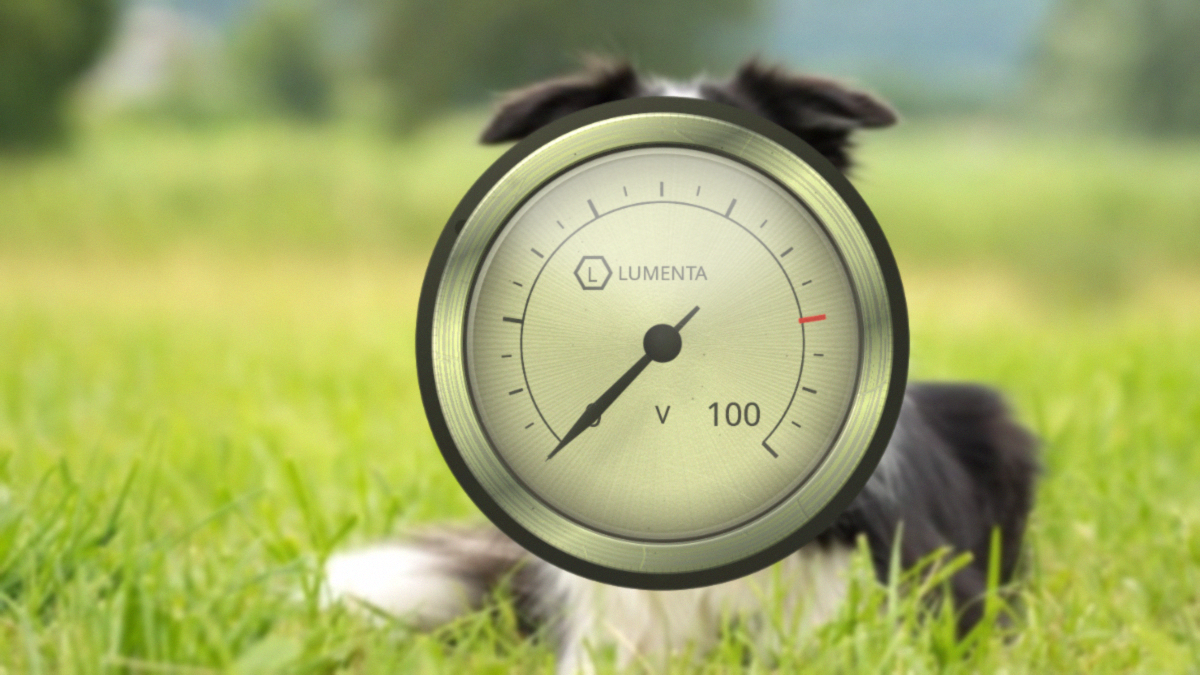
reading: 0V
